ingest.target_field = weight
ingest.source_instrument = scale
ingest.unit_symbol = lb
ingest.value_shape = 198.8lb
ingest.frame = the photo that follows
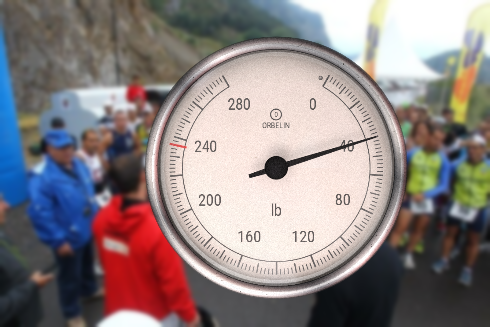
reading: 40lb
